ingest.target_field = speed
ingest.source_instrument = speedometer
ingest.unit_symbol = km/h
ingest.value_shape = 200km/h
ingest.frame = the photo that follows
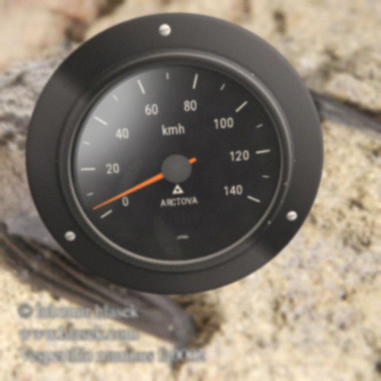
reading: 5km/h
